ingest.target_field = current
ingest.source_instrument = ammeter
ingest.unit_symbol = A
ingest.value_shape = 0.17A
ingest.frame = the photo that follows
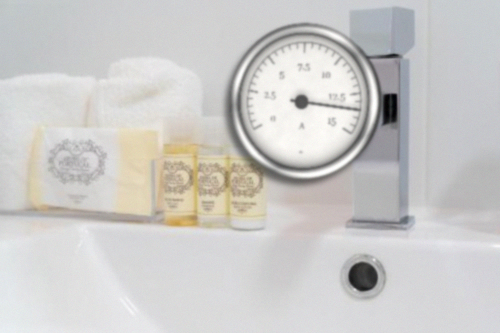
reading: 13.5A
